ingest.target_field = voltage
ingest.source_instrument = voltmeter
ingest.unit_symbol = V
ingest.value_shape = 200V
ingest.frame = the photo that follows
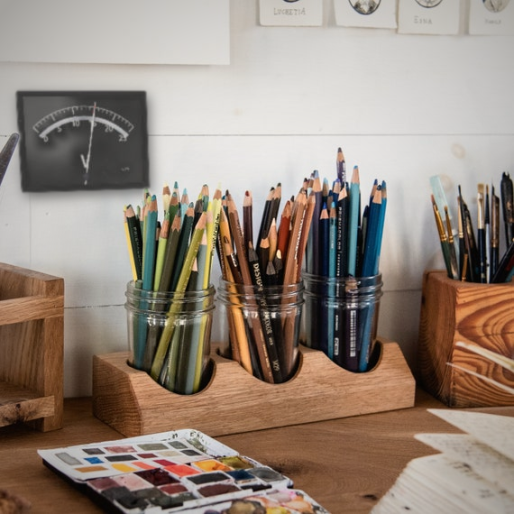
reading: 15V
